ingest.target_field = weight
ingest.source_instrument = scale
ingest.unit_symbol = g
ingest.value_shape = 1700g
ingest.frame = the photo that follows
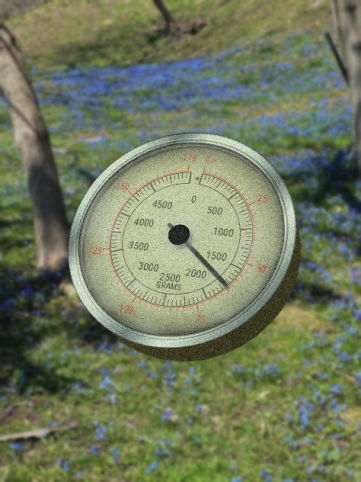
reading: 1750g
